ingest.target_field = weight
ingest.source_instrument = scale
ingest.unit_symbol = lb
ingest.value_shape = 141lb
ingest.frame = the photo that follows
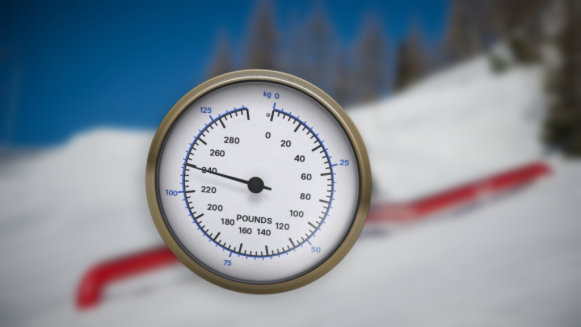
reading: 240lb
